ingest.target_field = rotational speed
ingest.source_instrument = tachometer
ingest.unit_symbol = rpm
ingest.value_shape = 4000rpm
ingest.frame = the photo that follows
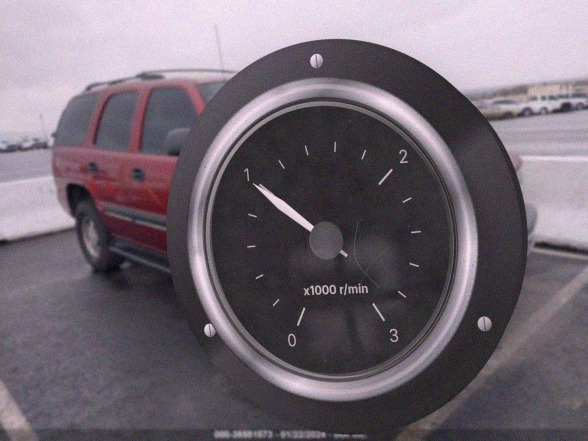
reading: 1000rpm
